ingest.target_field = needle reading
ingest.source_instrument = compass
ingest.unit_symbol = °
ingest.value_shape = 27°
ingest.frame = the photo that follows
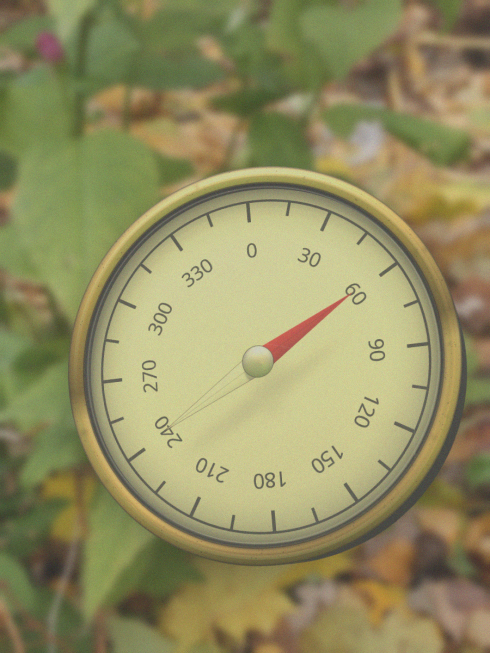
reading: 60°
